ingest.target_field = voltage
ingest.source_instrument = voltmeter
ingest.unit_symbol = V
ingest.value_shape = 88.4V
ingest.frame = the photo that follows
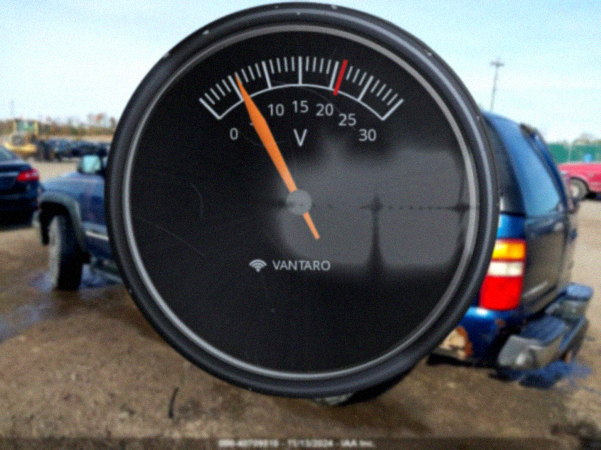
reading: 6V
